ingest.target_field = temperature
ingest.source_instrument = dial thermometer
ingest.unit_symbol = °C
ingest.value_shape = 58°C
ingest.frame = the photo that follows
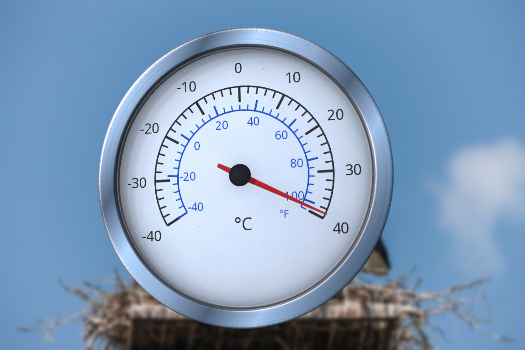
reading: 39°C
